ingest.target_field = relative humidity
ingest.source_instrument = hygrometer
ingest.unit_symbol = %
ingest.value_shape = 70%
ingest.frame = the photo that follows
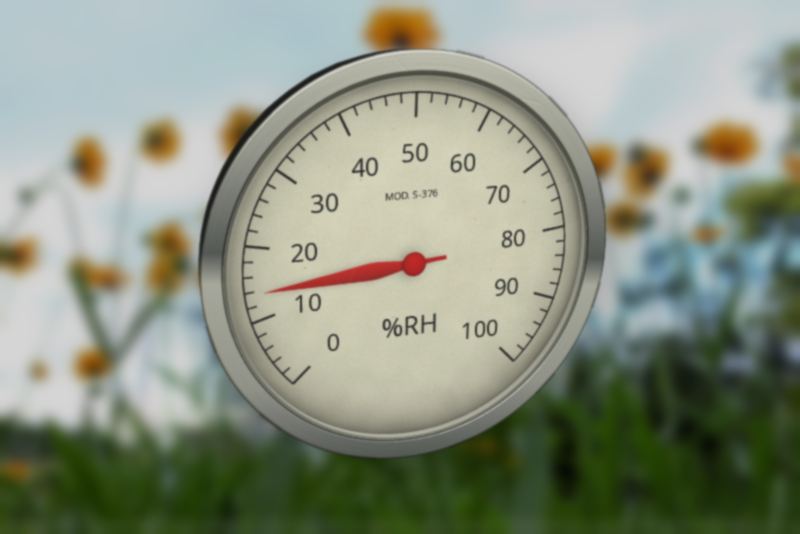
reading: 14%
